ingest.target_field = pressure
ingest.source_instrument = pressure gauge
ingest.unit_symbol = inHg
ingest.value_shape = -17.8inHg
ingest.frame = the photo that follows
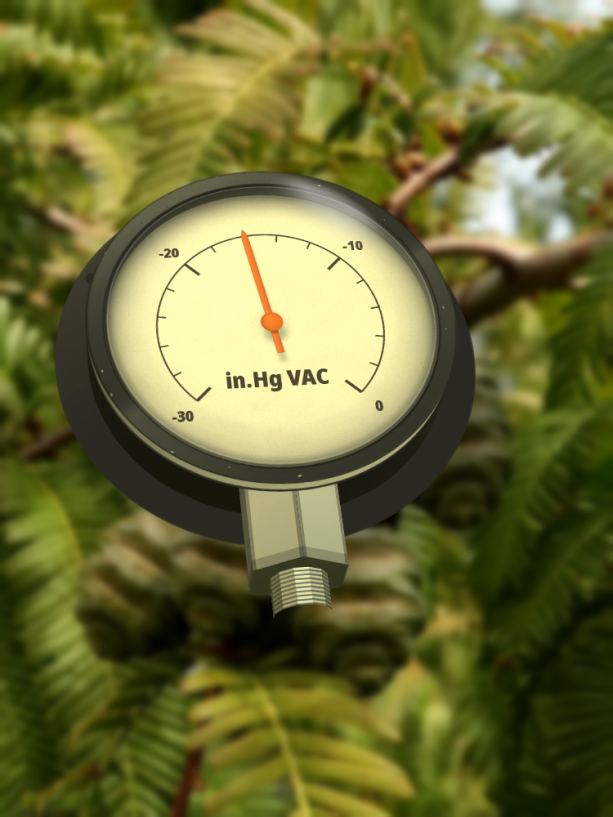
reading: -16inHg
